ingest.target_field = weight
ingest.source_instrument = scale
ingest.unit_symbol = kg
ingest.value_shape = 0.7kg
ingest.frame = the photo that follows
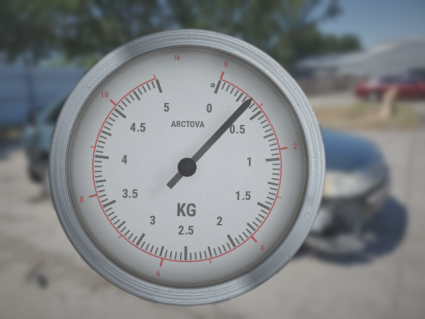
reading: 0.35kg
